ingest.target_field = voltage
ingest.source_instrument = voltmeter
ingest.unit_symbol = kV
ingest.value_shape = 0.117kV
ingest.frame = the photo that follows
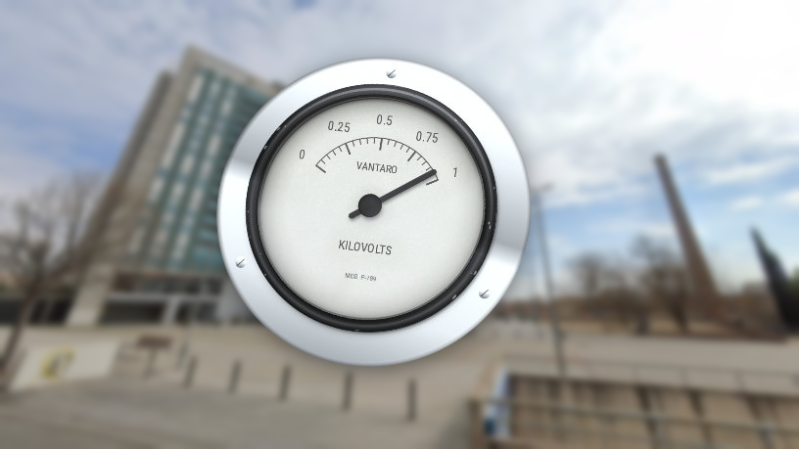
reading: 0.95kV
